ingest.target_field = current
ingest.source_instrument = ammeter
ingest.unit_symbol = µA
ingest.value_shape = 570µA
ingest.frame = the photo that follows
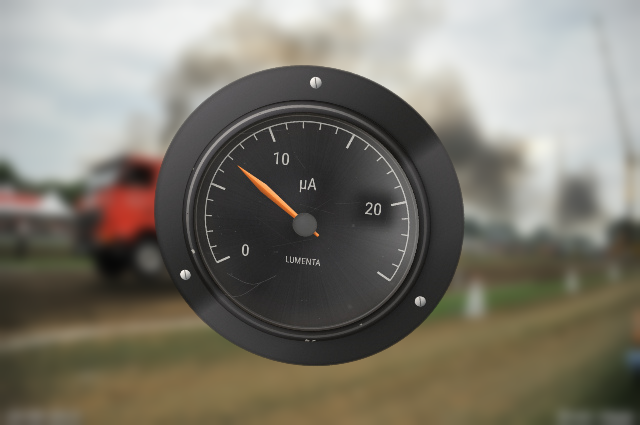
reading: 7µA
